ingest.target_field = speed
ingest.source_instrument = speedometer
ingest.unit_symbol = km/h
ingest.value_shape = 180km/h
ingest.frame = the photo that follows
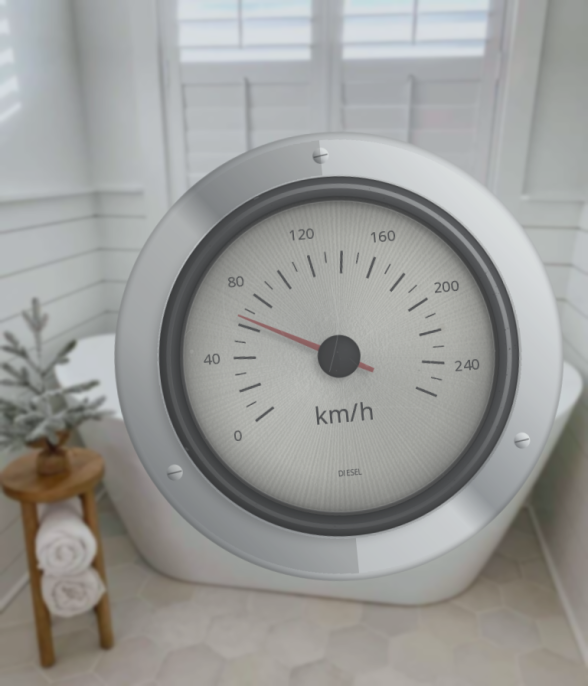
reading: 65km/h
